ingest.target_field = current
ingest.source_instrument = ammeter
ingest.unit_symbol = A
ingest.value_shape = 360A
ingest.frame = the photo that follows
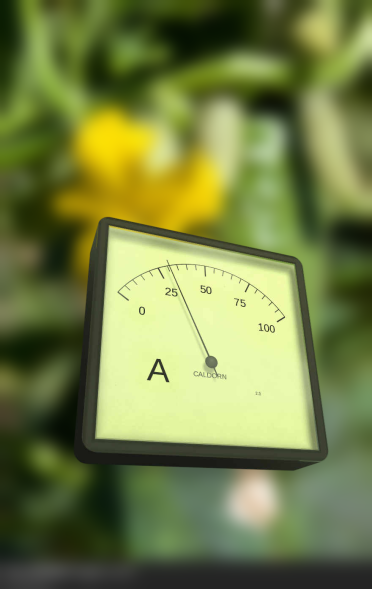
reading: 30A
